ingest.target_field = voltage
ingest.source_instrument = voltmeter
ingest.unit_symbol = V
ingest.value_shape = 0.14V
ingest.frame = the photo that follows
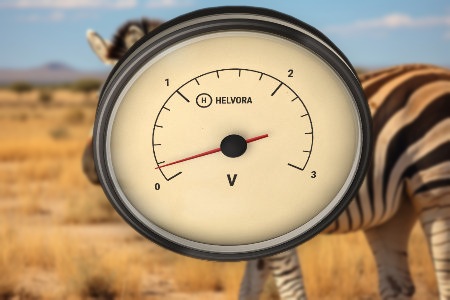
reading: 0.2V
